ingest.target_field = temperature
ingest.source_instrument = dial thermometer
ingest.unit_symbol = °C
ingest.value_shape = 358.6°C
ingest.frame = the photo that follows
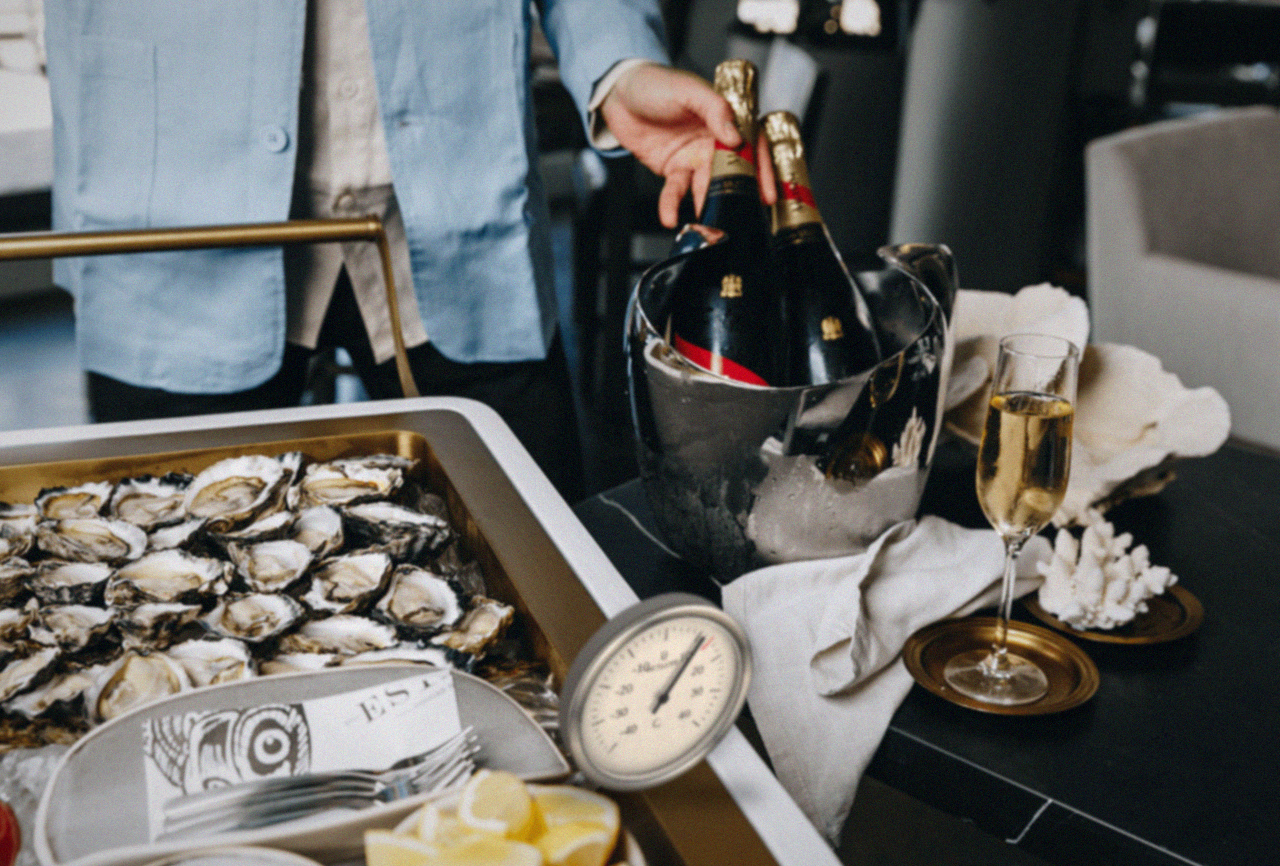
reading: 10°C
